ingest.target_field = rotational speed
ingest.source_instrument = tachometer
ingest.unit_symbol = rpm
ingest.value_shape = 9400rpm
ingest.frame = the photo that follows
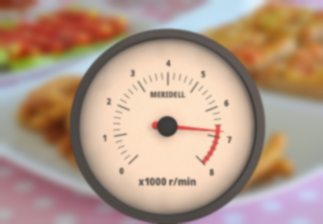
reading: 6800rpm
